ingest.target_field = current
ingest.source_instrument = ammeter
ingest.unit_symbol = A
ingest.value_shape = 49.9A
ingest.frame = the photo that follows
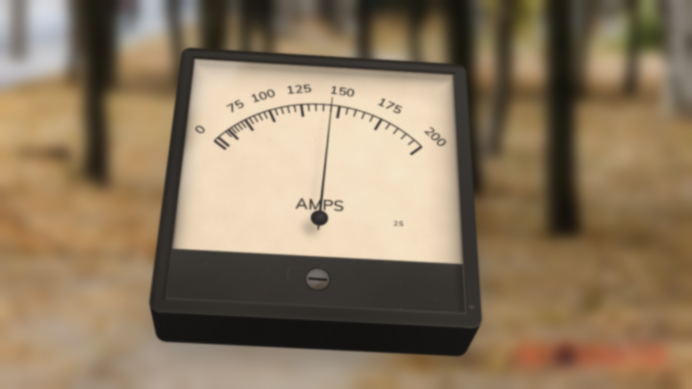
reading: 145A
